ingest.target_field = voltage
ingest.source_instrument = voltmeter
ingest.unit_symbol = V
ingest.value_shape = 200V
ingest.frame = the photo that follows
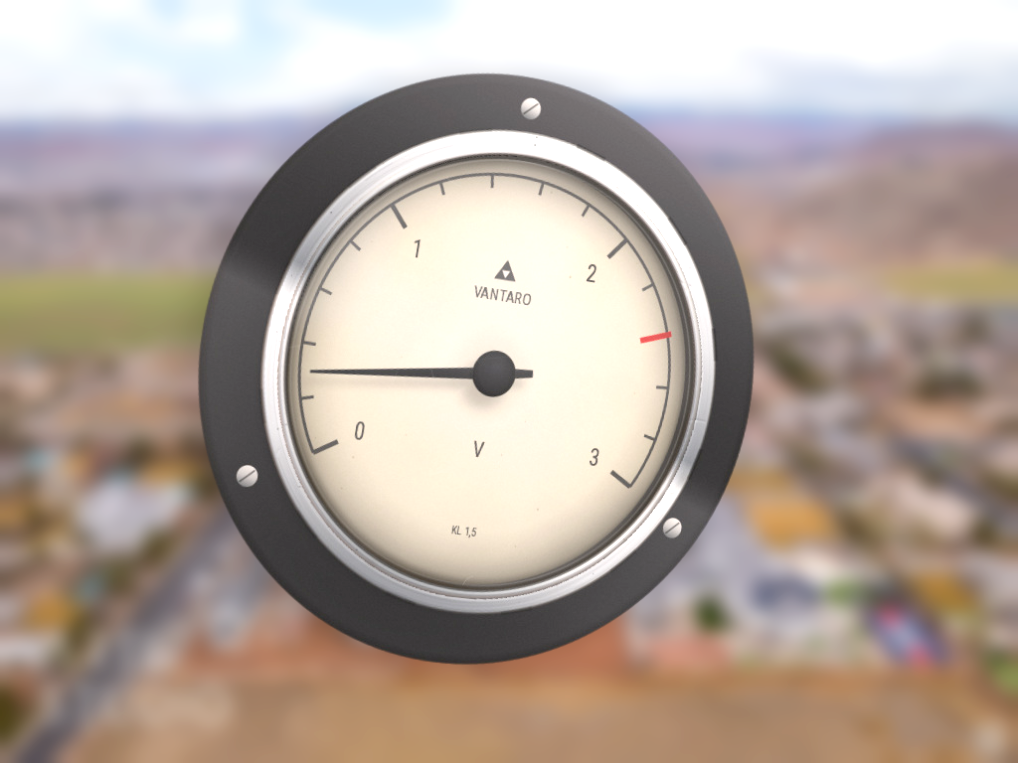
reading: 0.3V
